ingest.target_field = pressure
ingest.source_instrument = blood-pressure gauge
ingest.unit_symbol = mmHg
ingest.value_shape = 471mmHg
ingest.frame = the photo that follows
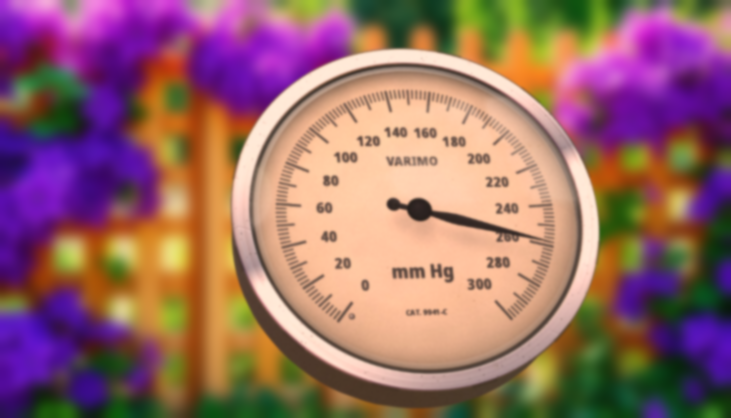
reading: 260mmHg
